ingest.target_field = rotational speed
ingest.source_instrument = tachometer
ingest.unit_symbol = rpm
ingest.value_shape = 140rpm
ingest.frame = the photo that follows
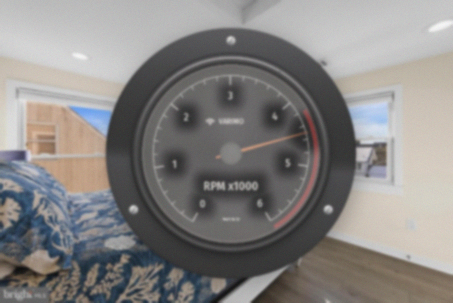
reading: 4500rpm
